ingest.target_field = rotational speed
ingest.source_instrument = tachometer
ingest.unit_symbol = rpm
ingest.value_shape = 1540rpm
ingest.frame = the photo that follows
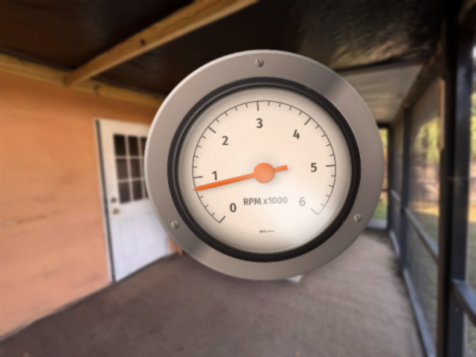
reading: 800rpm
